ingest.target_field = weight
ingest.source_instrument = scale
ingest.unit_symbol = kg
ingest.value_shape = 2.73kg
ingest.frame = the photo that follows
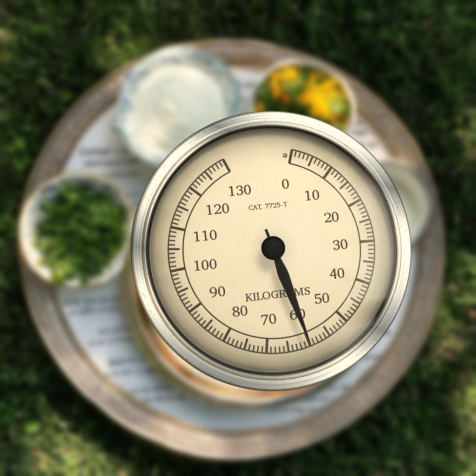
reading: 60kg
